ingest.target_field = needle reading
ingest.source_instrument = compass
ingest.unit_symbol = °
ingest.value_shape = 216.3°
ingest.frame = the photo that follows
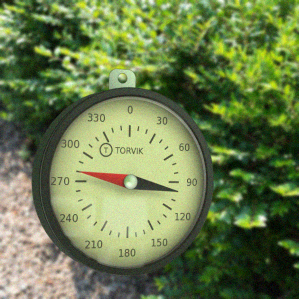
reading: 280°
